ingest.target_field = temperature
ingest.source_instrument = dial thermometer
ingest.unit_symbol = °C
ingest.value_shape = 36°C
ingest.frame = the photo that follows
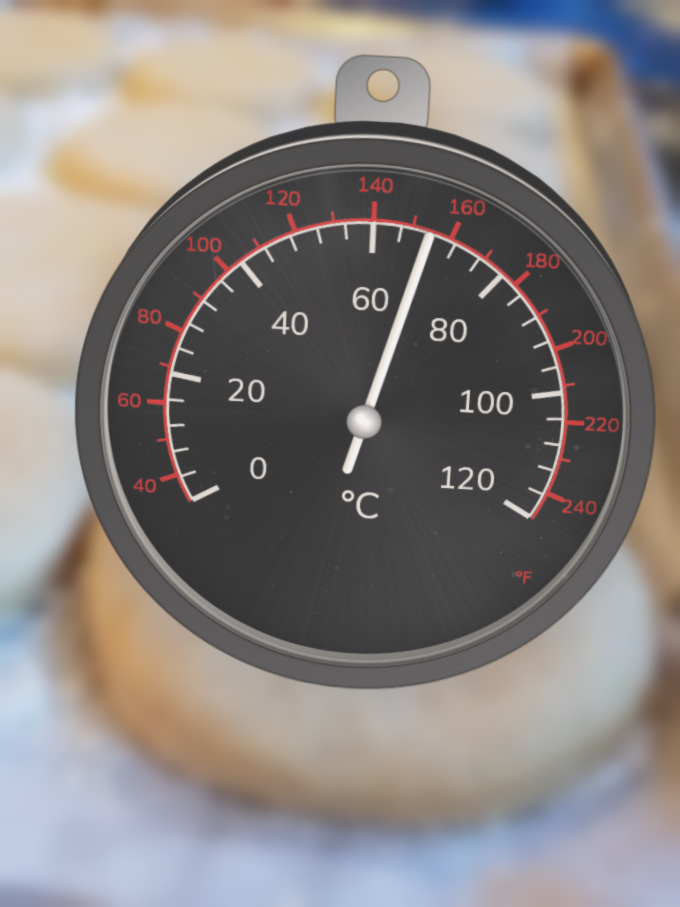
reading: 68°C
